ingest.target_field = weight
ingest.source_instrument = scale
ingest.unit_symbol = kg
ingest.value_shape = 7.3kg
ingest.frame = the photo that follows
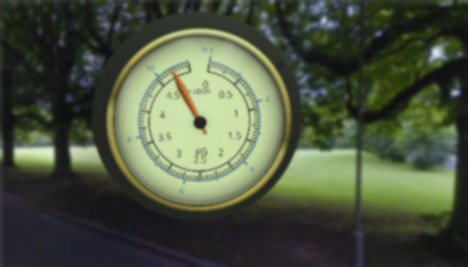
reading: 4.75kg
